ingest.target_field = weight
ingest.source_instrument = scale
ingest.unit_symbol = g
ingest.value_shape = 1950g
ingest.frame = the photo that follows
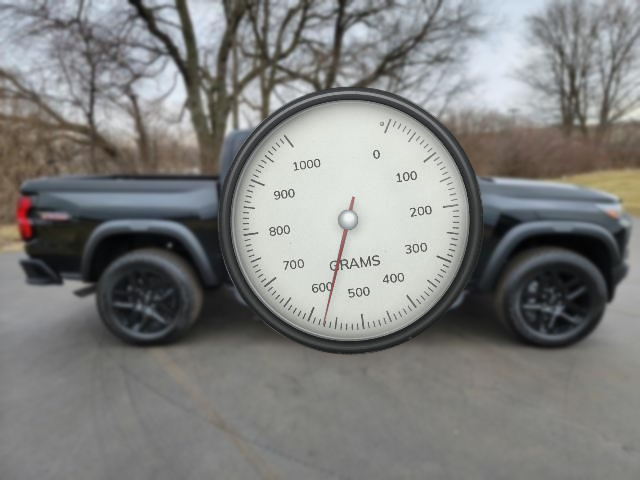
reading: 570g
